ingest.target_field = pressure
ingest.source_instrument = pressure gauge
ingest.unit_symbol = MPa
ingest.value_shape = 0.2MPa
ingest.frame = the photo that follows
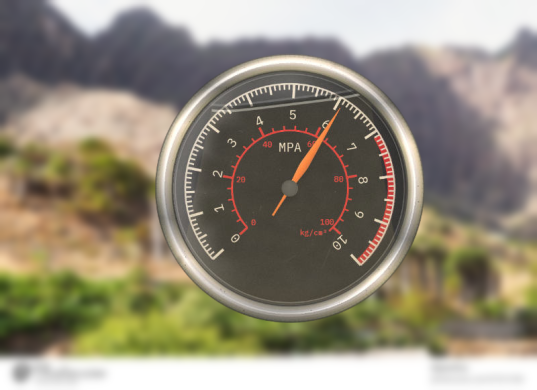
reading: 6.1MPa
